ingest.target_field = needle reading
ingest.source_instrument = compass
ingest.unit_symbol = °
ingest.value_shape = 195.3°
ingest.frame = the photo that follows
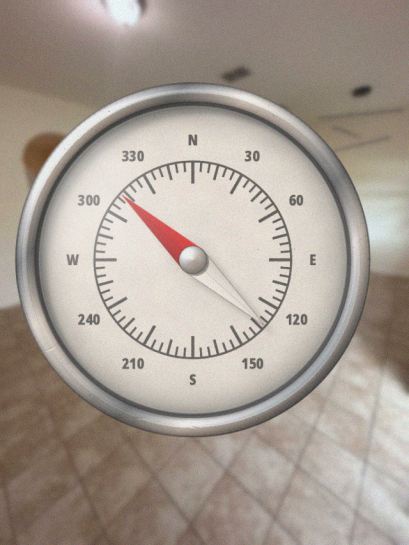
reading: 312.5°
